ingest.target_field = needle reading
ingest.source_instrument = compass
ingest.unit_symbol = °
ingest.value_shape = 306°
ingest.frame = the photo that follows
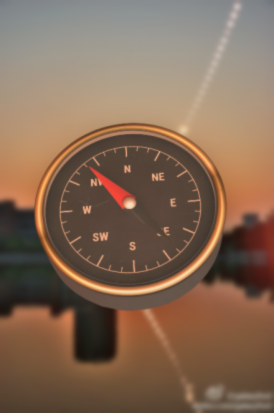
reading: 320°
